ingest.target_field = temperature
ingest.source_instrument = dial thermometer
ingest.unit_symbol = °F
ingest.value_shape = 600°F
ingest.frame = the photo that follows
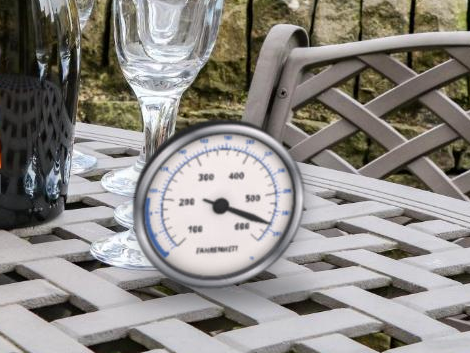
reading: 560°F
